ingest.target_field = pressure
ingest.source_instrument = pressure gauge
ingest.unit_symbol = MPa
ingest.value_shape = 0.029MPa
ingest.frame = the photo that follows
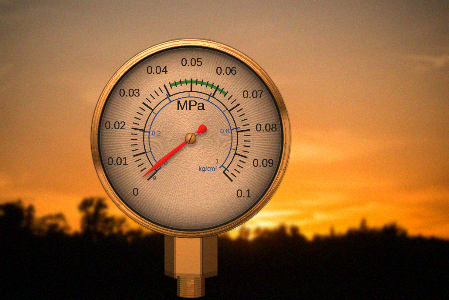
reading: 0.002MPa
